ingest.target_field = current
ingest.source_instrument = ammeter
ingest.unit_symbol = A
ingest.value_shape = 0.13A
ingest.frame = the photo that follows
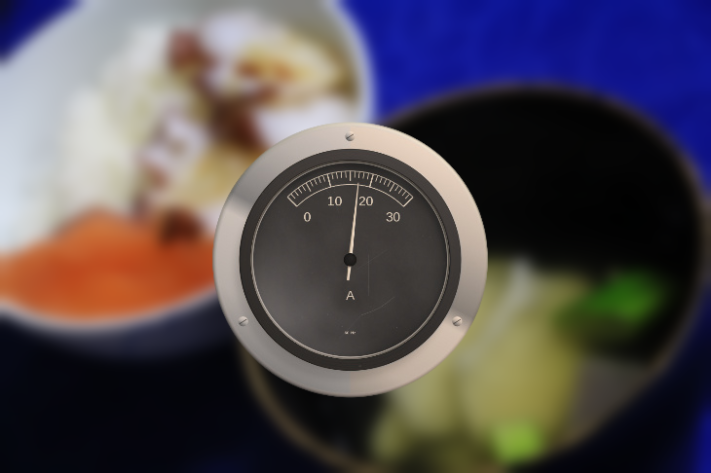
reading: 17A
